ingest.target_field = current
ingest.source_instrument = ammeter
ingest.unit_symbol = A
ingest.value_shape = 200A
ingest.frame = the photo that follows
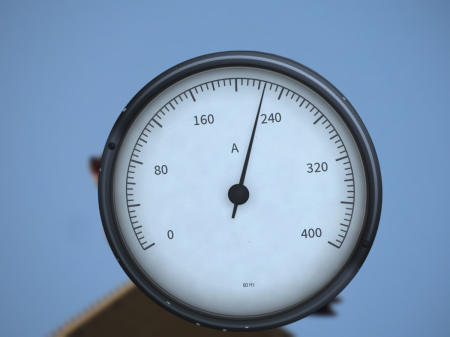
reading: 225A
